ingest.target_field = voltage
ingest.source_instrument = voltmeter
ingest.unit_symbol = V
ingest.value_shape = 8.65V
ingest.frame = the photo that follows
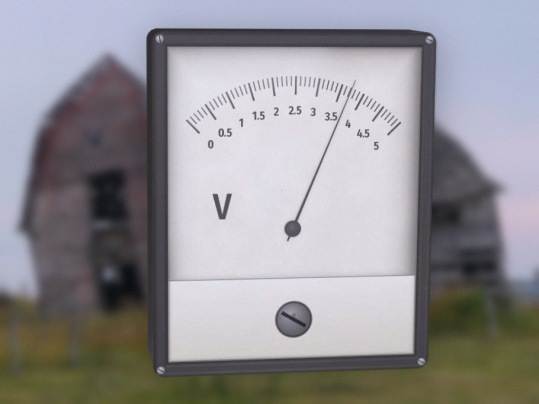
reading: 3.7V
